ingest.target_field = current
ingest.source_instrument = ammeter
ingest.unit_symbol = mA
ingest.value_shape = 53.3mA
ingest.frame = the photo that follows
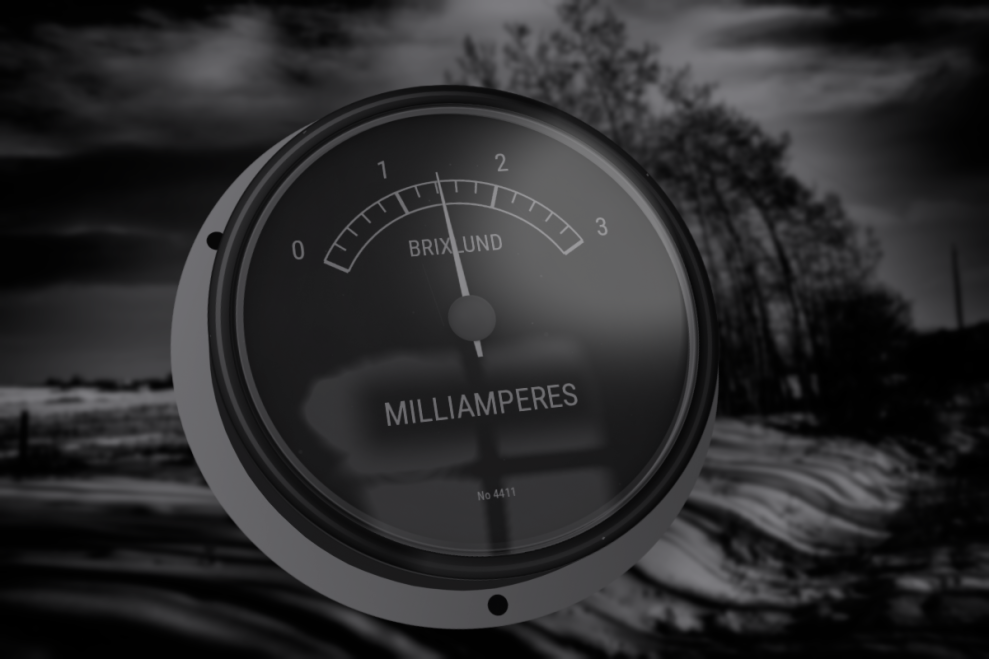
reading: 1.4mA
